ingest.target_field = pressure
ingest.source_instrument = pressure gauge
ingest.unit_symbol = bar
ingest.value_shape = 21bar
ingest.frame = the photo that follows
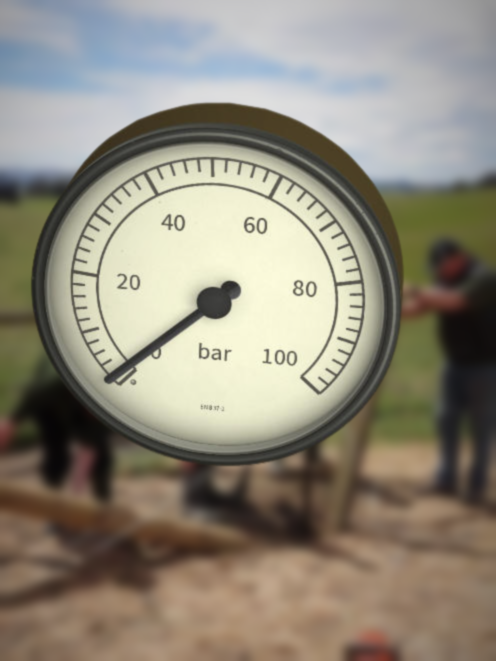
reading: 2bar
